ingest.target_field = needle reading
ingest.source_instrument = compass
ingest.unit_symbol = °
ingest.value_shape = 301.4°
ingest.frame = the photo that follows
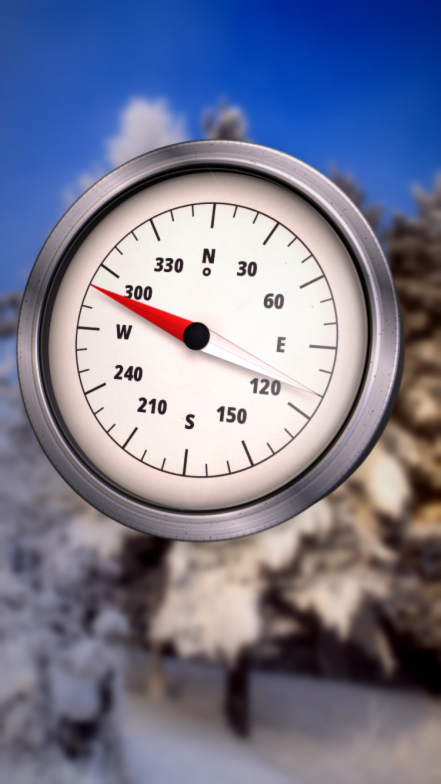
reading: 290°
